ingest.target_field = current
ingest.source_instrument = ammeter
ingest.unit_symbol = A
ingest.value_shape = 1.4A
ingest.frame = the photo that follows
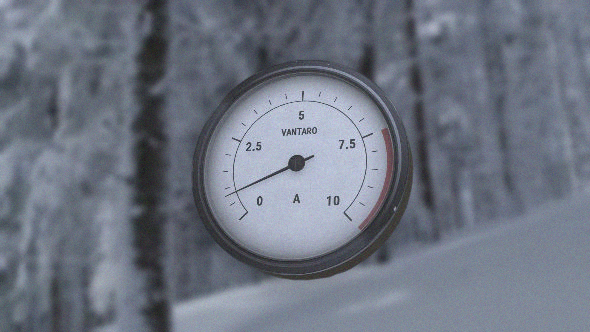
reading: 0.75A
